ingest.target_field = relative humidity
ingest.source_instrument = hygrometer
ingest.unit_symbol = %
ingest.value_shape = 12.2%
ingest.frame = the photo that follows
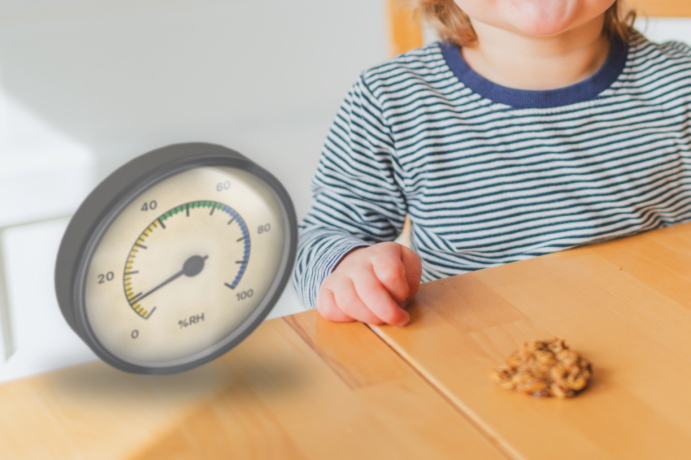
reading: 10%
